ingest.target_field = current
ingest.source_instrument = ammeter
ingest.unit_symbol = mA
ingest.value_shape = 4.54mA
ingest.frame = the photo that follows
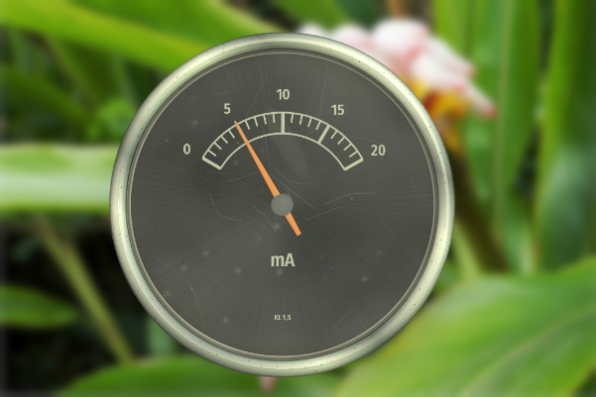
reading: 5mA
